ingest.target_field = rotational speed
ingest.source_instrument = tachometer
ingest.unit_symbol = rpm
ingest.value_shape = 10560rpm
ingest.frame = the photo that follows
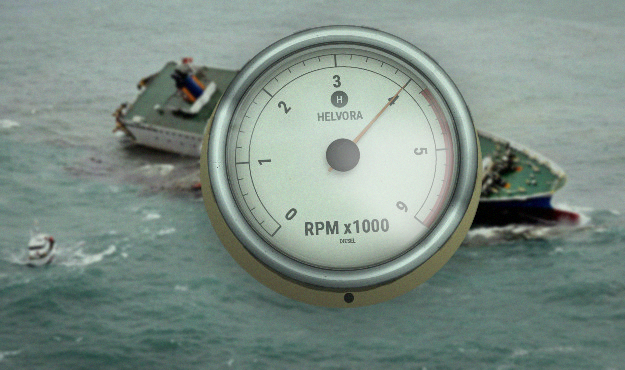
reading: 4000rpm
